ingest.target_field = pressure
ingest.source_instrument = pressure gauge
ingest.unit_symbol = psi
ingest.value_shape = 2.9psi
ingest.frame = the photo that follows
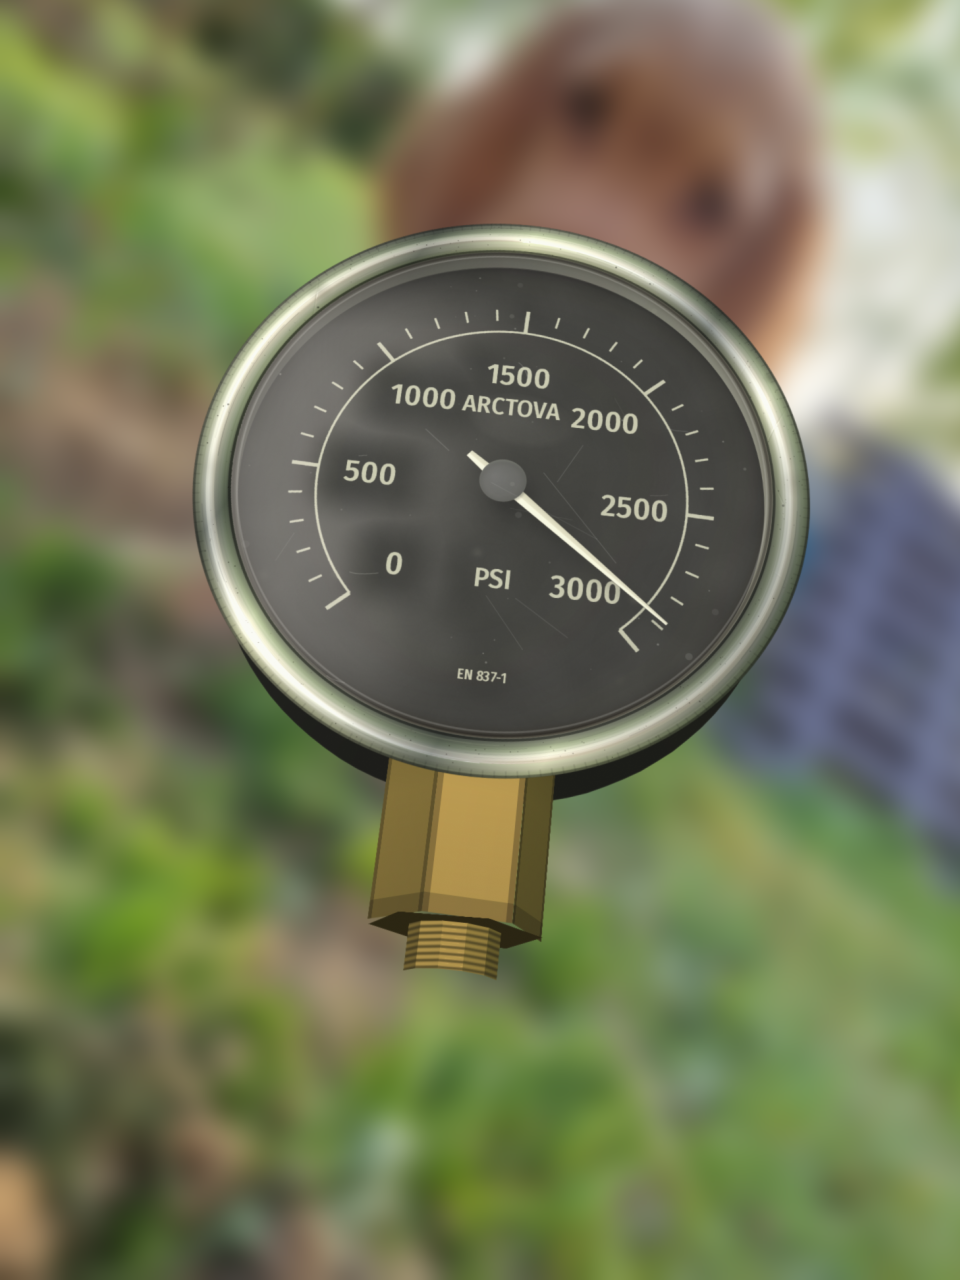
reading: 2900psi
